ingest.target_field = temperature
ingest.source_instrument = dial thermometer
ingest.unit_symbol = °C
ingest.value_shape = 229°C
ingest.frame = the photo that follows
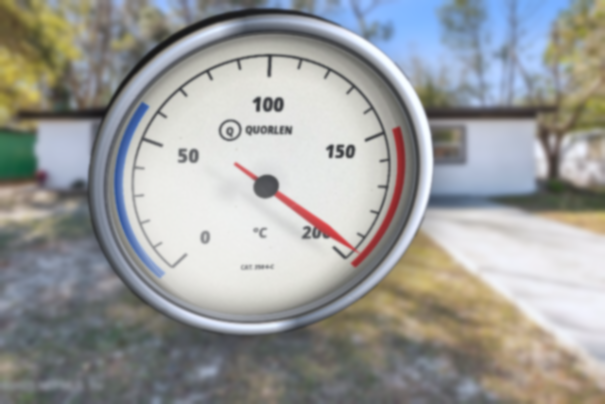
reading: 195°C
